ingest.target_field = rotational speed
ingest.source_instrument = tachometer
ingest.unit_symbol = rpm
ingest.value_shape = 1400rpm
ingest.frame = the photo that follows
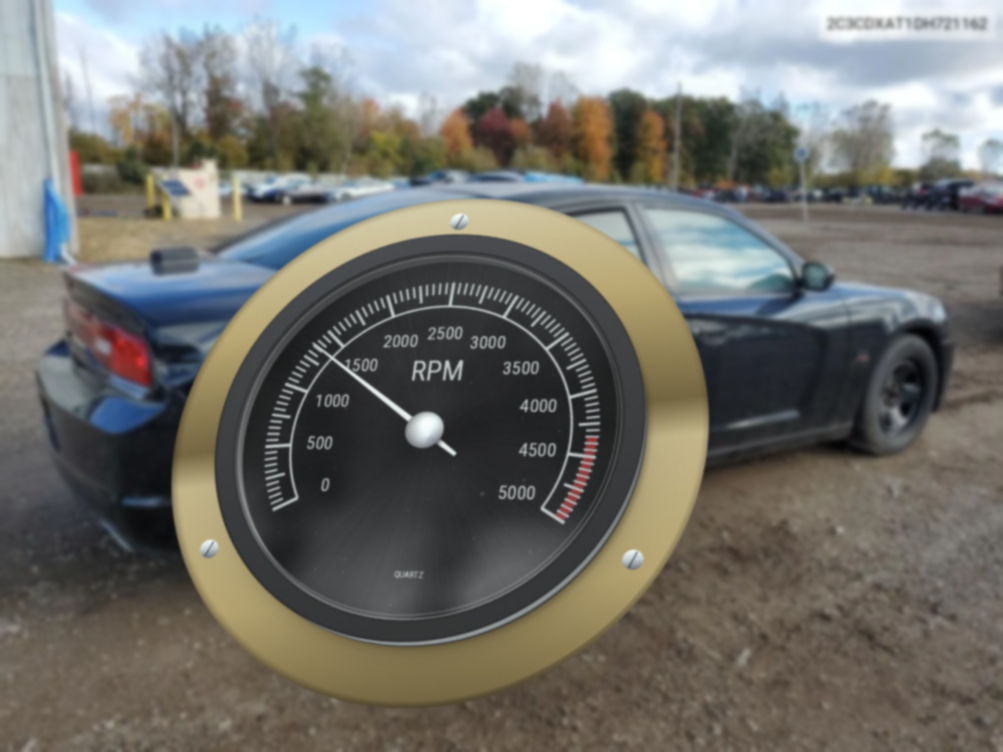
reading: 1350rpm
